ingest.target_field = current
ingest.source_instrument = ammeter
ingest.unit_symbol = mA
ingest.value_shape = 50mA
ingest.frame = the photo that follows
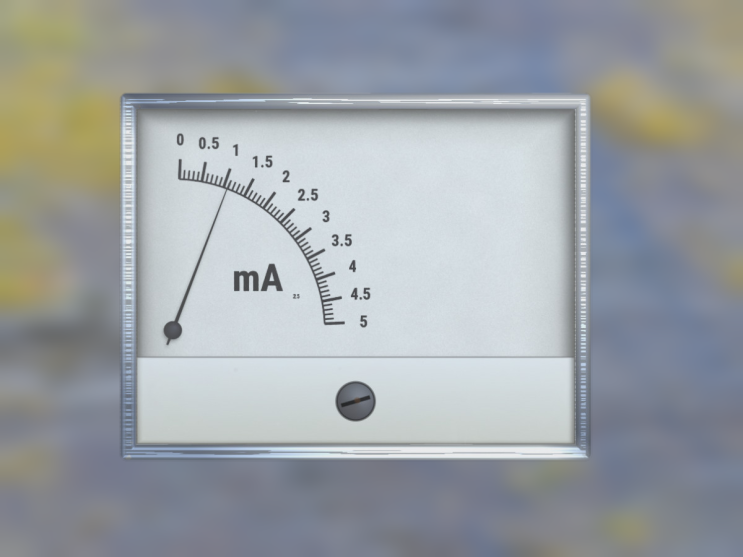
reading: 1.1mA
